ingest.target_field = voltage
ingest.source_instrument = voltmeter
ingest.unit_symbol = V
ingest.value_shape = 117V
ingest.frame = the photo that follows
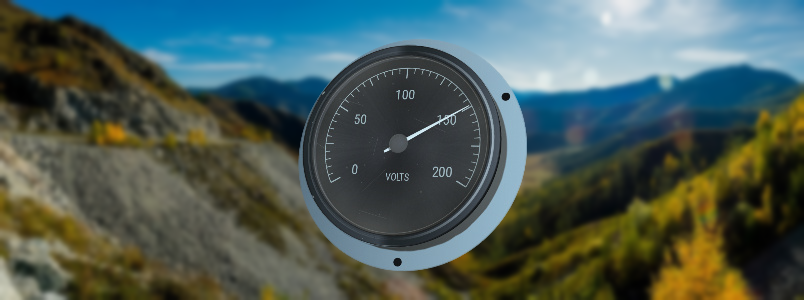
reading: 150V
